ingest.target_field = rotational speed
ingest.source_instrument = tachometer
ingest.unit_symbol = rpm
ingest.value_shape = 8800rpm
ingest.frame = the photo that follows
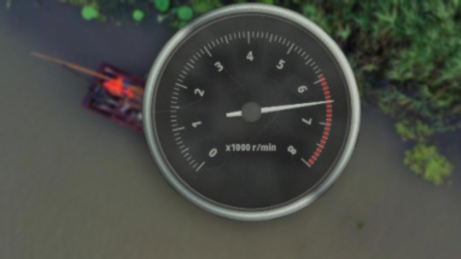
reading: 6500rpm
